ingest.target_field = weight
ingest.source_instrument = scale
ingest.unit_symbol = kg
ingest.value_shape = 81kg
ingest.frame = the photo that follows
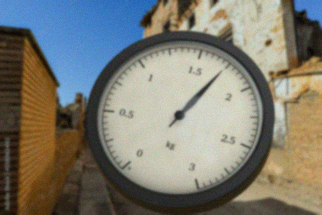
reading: 1.75kg
